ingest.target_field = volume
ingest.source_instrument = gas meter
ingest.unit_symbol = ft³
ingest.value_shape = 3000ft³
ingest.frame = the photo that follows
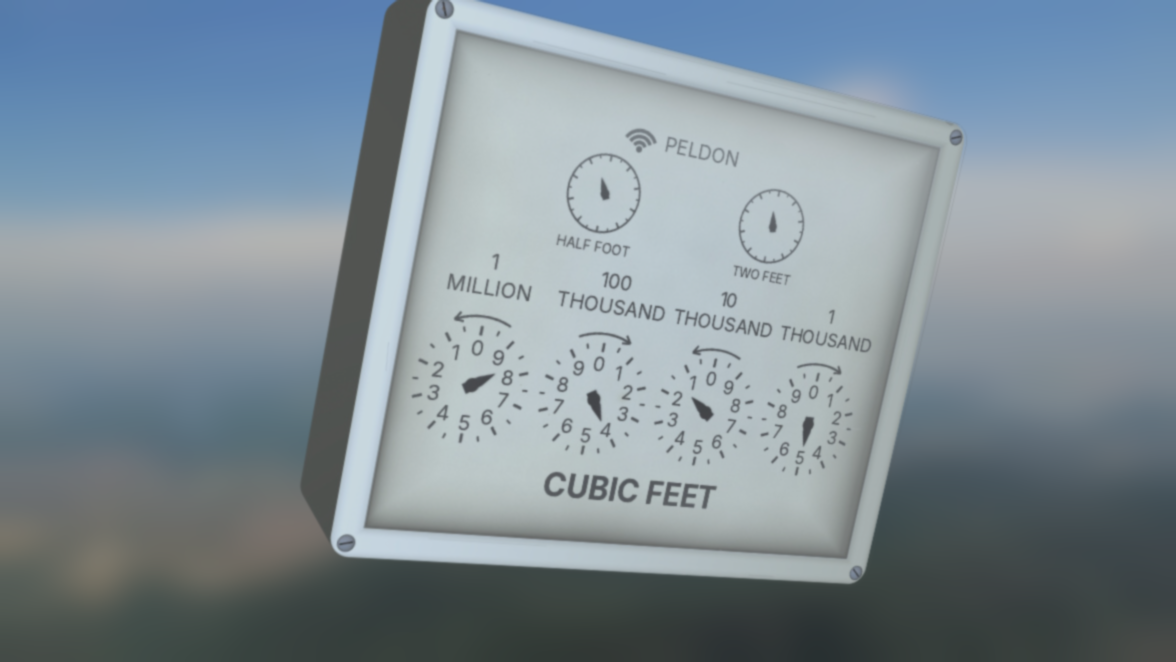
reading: 841500ft³
